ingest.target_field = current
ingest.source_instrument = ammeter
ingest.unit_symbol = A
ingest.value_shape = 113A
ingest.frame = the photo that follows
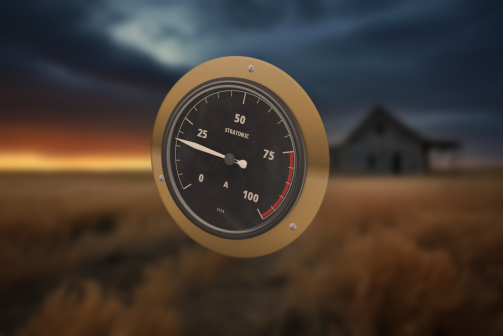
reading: 17.5A
